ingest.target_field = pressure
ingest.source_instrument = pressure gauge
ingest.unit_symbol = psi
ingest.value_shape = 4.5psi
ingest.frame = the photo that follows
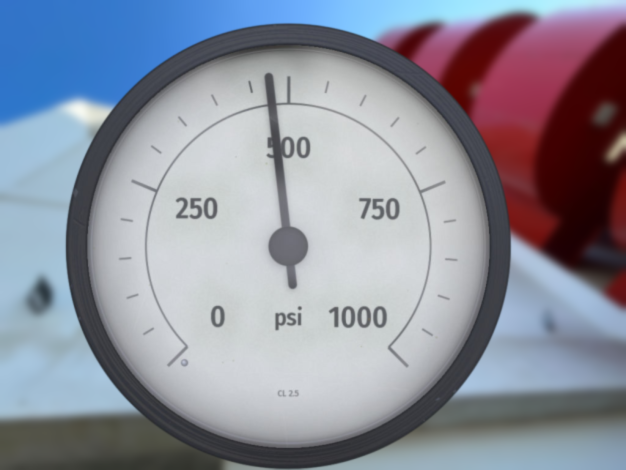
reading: 475psi
